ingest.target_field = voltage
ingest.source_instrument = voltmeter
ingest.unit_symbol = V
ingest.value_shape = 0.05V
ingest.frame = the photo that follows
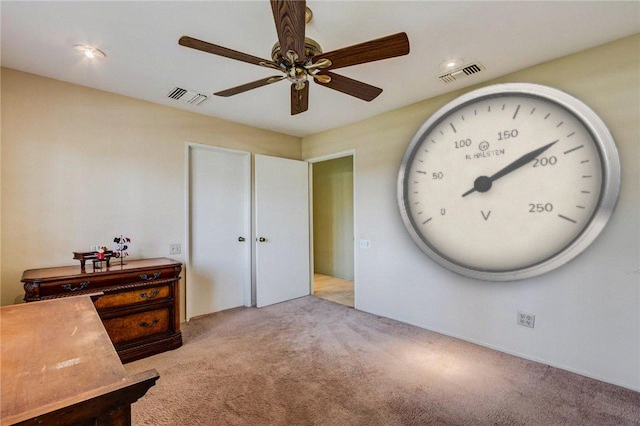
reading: 190V
